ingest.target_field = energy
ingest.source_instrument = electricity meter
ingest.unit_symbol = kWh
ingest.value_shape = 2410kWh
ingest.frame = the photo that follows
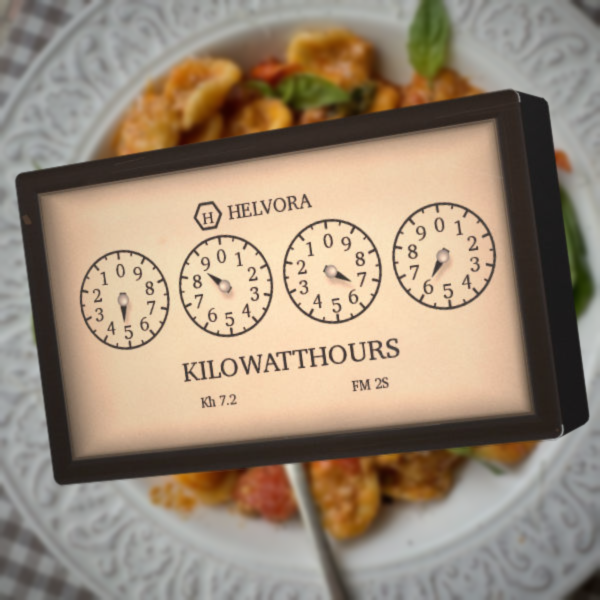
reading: 4866kWh
